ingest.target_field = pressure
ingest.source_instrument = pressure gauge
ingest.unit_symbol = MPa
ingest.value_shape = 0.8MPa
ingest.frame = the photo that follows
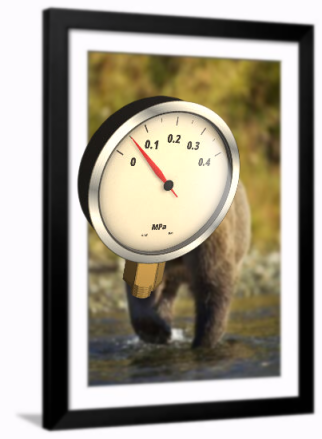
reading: 0.05MPa
